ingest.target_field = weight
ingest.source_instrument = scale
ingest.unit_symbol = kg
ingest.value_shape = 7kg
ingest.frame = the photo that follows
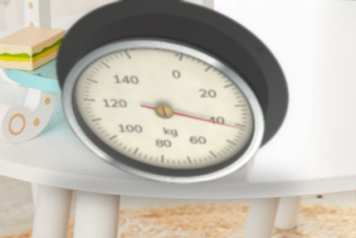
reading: 40kg
